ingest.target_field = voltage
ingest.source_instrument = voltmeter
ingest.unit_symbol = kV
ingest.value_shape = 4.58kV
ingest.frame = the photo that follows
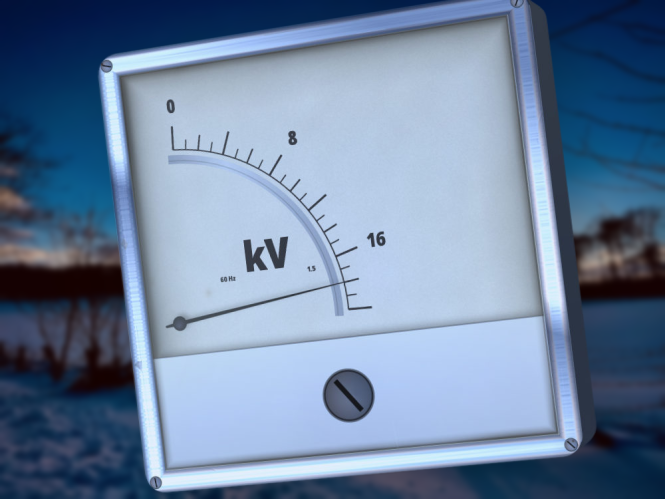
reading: 18kV
